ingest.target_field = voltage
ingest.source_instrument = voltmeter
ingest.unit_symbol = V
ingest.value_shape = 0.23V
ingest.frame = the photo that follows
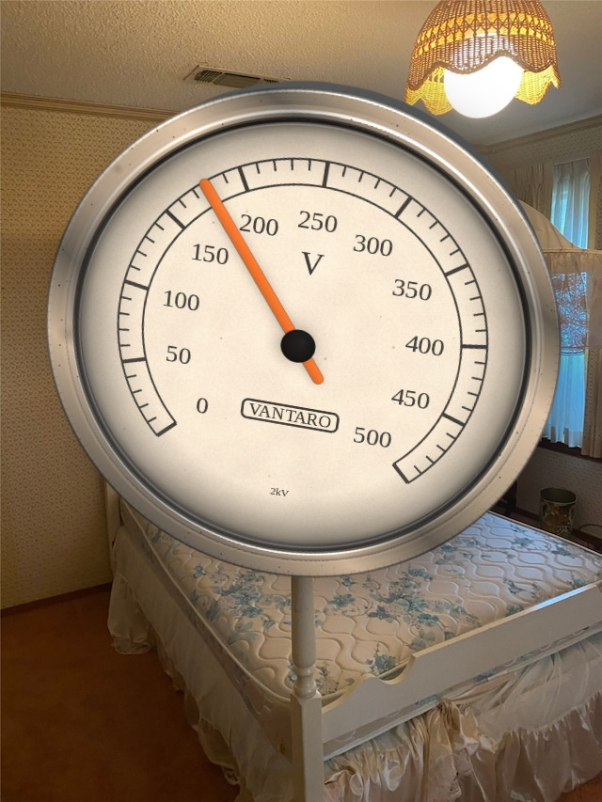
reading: 180V
